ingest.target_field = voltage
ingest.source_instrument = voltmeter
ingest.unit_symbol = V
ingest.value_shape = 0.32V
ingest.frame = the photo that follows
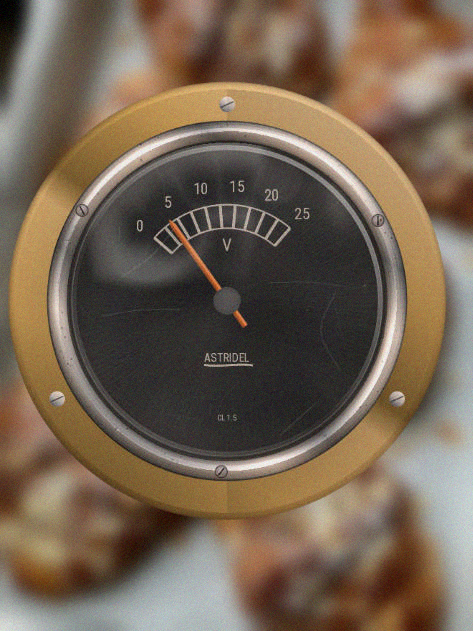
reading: 3.75V
